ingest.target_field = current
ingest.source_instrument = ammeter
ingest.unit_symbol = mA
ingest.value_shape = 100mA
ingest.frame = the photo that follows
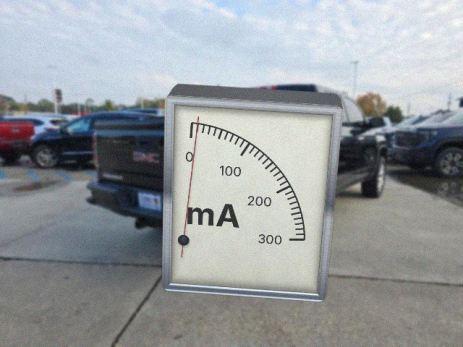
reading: 10mA
